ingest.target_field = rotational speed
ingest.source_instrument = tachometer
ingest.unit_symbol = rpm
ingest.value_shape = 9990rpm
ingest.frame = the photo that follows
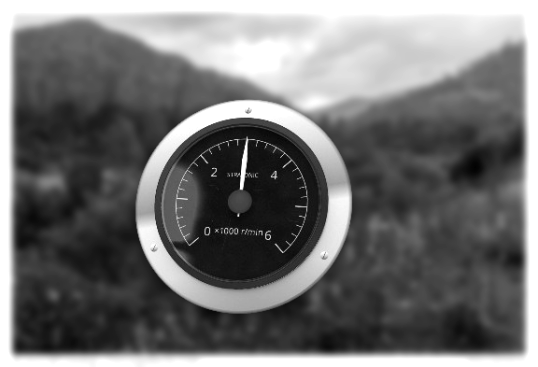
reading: 3000rpm
